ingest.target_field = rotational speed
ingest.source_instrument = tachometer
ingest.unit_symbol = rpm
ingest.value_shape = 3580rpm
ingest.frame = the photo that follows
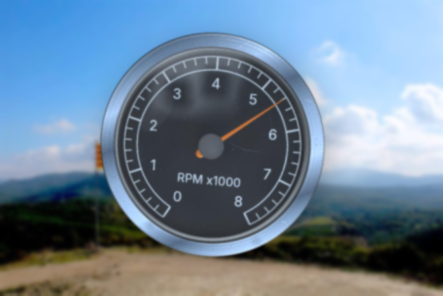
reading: 5400rpm
